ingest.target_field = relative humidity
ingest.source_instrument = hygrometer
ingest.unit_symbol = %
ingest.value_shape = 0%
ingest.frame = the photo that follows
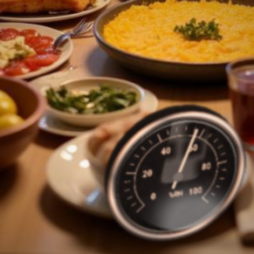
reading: 56%
